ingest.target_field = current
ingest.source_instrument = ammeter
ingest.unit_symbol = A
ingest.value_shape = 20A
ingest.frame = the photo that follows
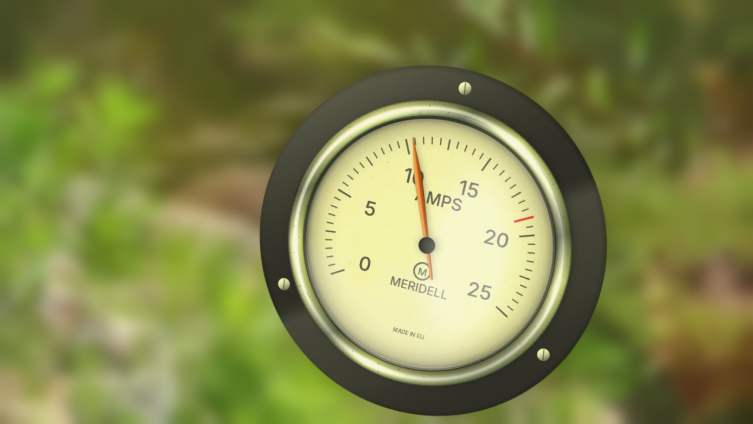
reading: 10.5A
